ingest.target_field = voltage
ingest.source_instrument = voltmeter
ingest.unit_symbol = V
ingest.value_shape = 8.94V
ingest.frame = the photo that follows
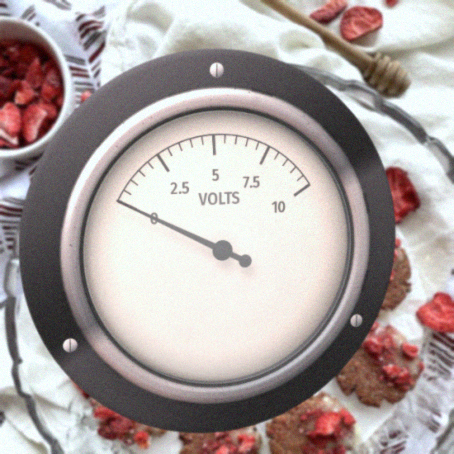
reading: 0V
